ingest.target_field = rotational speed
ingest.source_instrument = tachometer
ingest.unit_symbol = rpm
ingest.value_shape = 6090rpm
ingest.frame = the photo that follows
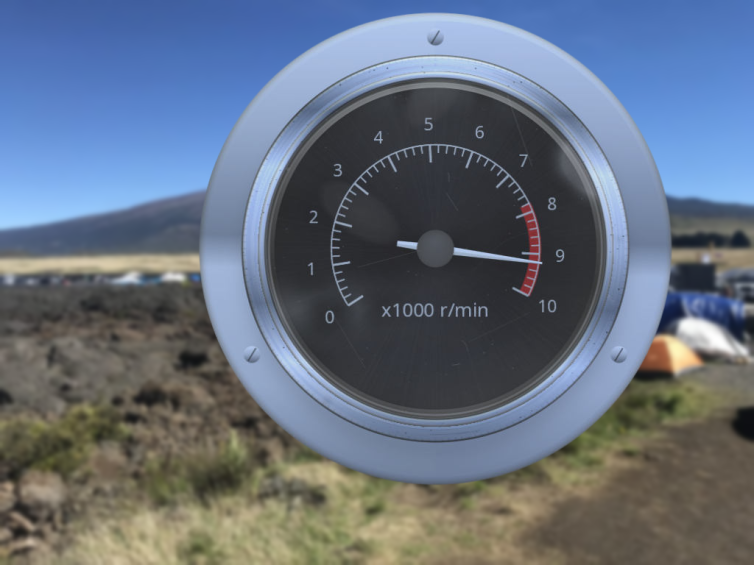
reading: 9200rpm
